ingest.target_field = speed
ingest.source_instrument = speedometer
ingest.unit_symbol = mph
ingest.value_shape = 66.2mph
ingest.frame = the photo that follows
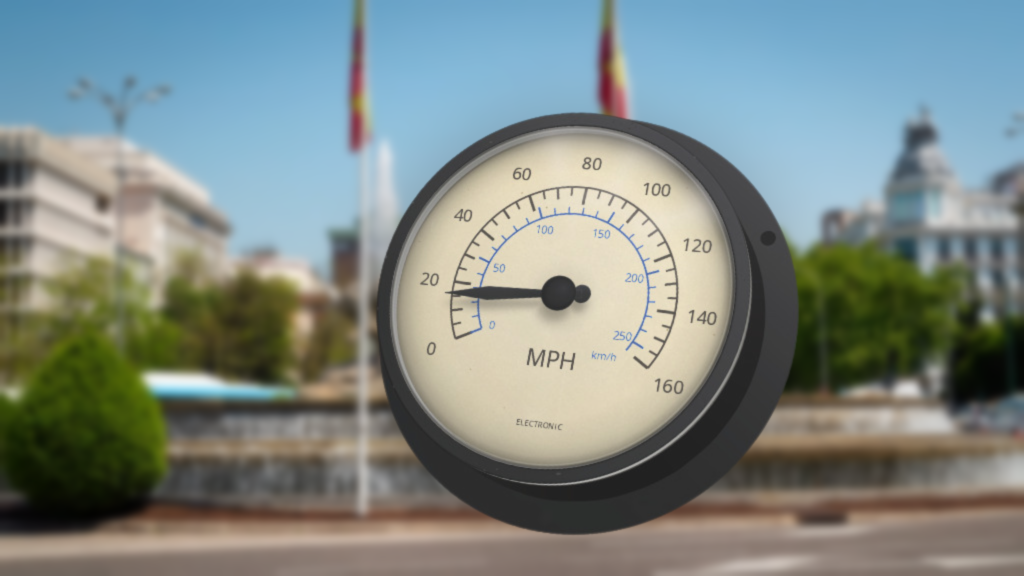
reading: 15mph
